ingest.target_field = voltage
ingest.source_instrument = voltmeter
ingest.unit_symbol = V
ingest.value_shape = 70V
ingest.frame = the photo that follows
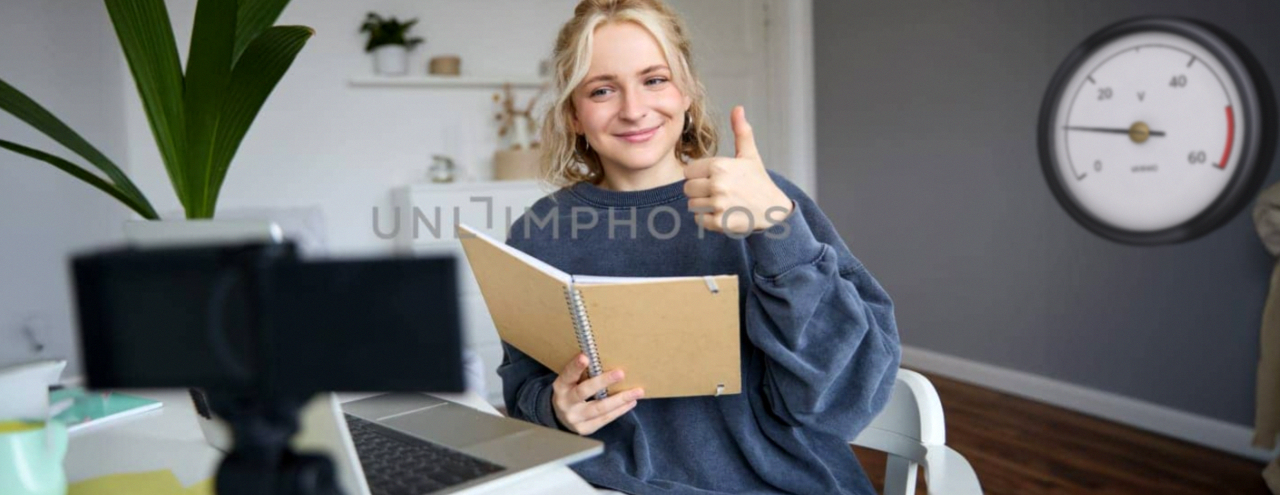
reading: 10V
